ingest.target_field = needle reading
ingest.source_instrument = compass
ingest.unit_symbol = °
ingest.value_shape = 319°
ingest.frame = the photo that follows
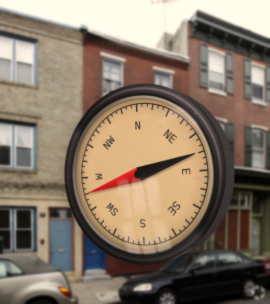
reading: 255°
